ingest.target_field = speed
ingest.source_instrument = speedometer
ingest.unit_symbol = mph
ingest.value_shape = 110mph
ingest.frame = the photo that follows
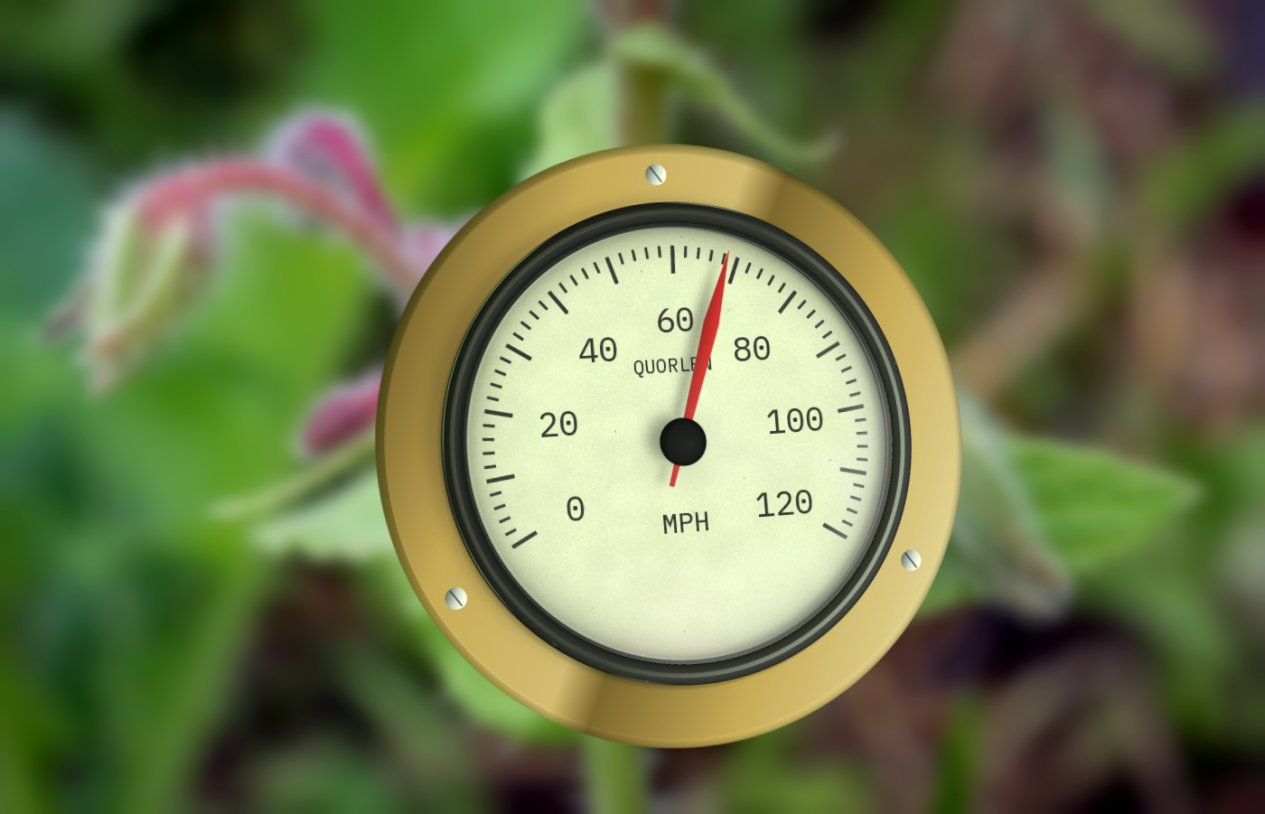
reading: 68mph
